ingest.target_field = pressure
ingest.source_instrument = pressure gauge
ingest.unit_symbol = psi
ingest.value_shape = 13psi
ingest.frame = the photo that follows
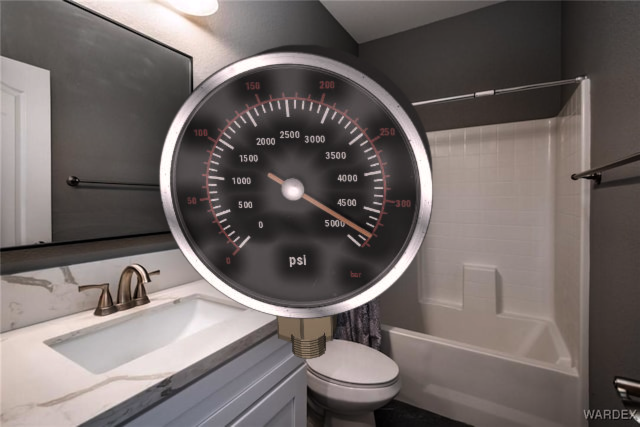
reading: 4800psi
